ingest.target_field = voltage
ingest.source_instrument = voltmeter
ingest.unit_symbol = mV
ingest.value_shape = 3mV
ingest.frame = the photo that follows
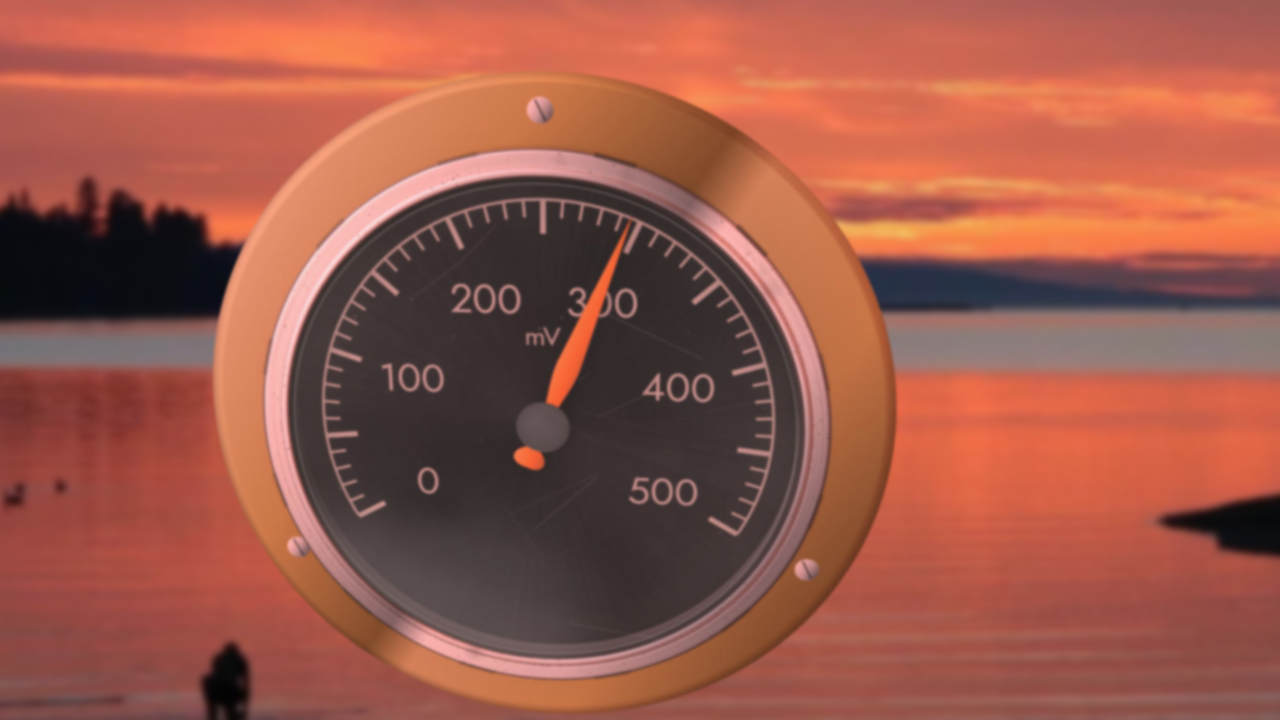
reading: 295mV
